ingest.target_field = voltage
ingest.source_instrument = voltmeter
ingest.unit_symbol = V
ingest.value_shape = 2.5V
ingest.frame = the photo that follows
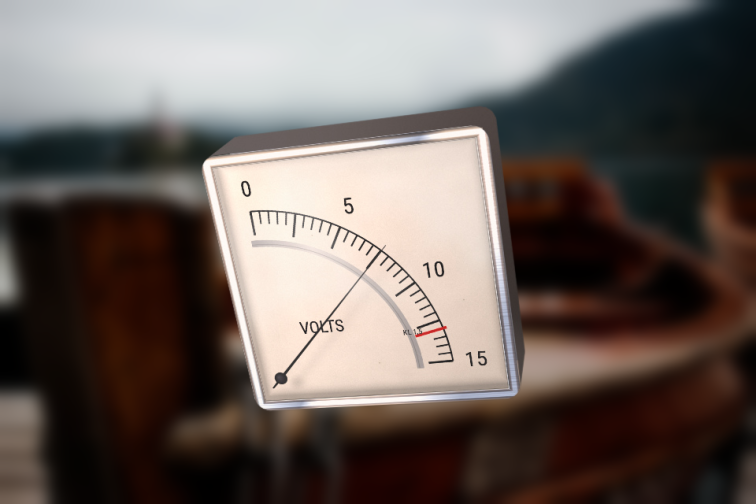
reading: 7.5V
